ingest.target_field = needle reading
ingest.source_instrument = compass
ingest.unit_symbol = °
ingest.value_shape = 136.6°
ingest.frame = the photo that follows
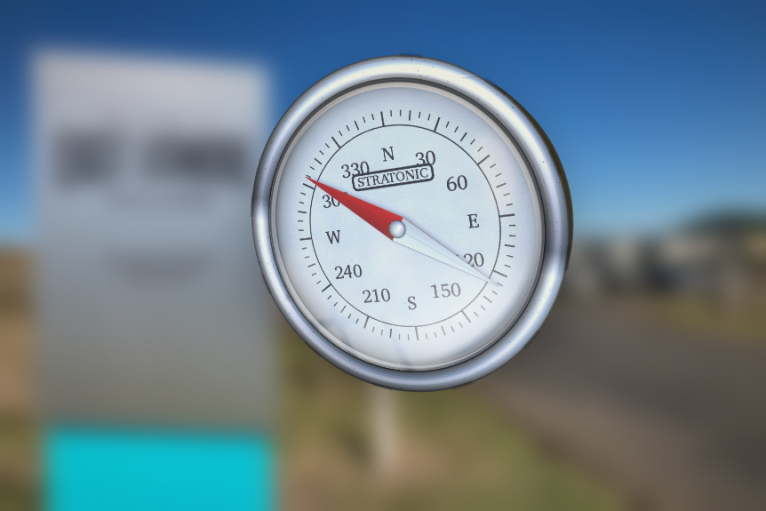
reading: 305°
